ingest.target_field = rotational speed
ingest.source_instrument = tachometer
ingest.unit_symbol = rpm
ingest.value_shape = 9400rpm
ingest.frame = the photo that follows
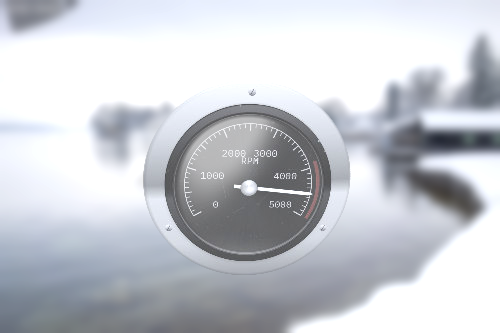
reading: 4500rpm
